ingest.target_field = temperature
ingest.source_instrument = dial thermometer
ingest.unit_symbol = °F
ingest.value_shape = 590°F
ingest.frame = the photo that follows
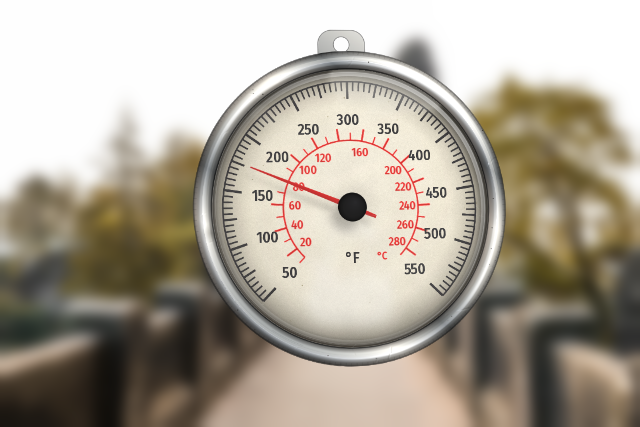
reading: 175°F
